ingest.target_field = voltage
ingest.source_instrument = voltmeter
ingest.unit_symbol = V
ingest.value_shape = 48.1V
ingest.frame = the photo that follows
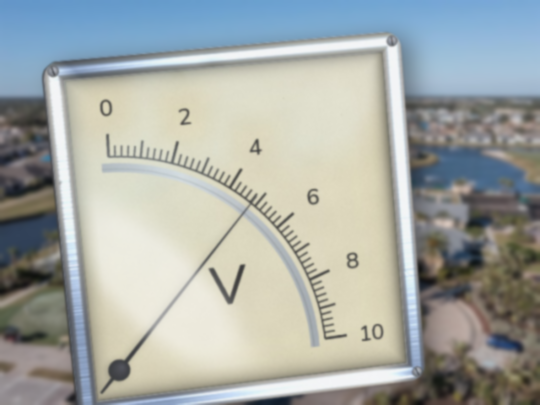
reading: 4.8V
